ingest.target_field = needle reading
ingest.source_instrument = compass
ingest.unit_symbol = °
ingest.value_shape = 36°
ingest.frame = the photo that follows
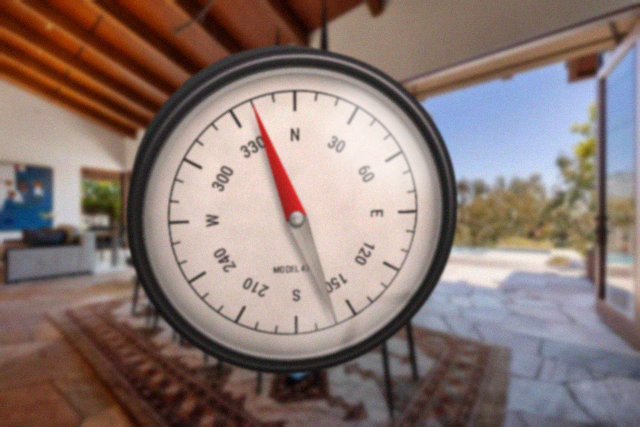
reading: 340°
